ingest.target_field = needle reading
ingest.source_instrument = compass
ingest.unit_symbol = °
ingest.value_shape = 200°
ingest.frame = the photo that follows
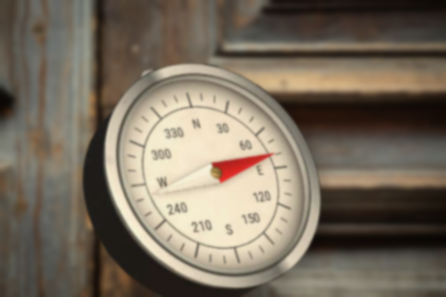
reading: 80°
